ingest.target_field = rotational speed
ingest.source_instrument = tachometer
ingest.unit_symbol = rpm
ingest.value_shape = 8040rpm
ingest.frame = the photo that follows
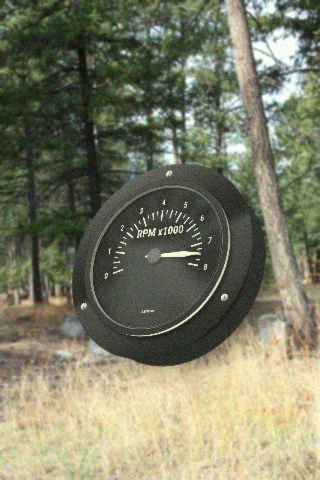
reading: 7500rpm
